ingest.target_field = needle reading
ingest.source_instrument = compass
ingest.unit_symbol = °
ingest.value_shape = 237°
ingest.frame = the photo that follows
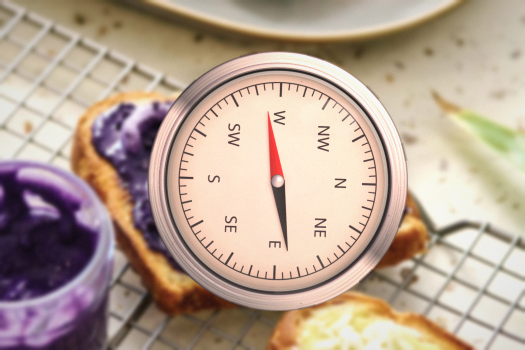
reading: 260°
